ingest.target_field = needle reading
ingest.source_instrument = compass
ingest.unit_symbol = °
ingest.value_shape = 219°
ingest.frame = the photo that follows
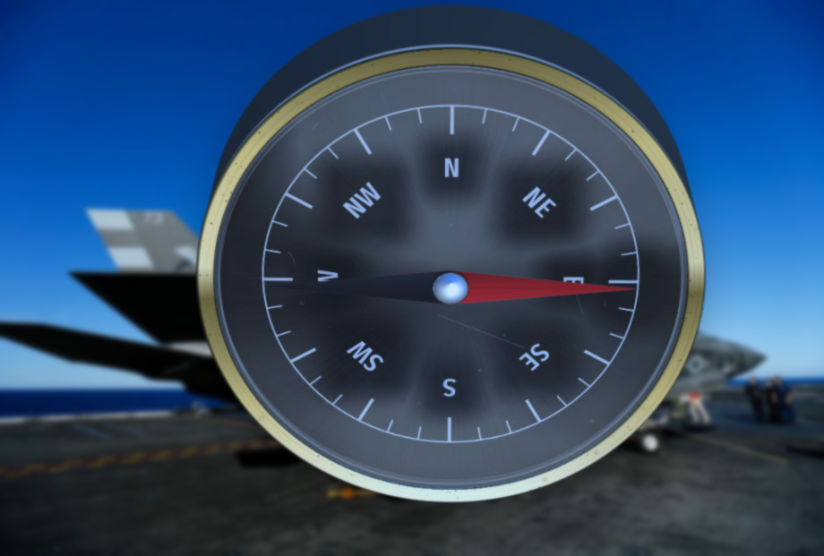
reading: 90°
